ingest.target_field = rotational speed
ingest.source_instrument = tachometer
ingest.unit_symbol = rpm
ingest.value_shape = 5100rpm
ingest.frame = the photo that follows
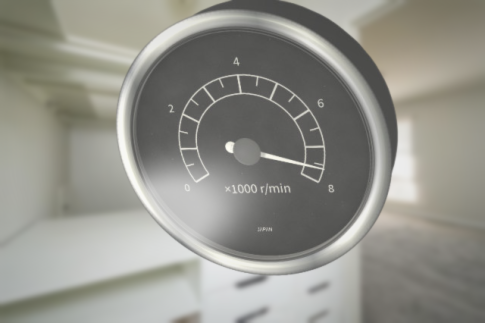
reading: 7500rpm
